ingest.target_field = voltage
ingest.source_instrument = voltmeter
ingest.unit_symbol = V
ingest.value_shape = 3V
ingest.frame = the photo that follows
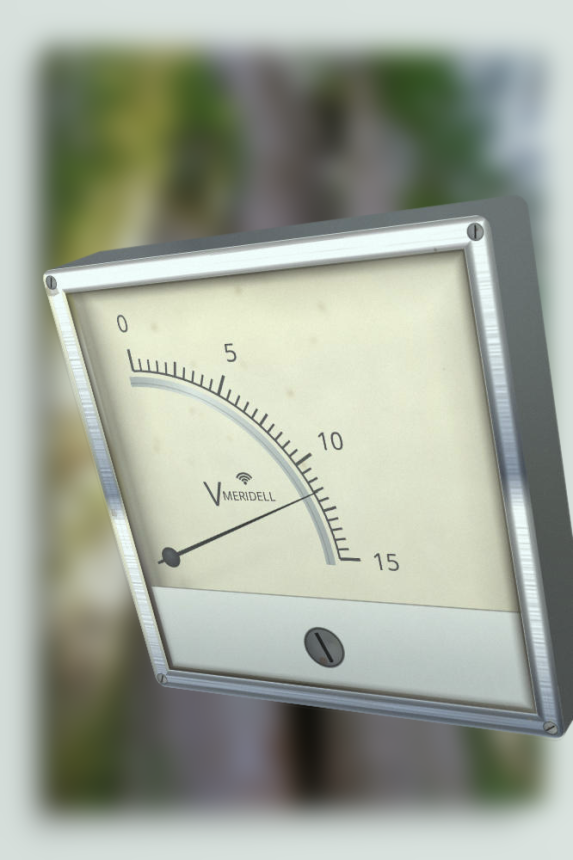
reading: 11.5V
